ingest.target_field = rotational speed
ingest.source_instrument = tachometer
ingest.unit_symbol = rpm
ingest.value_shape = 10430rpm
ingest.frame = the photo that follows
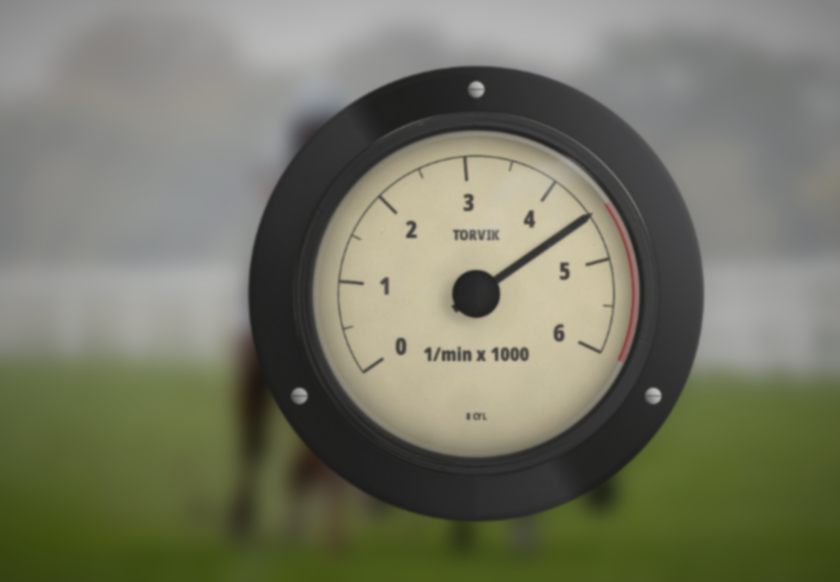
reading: 4500rpm
